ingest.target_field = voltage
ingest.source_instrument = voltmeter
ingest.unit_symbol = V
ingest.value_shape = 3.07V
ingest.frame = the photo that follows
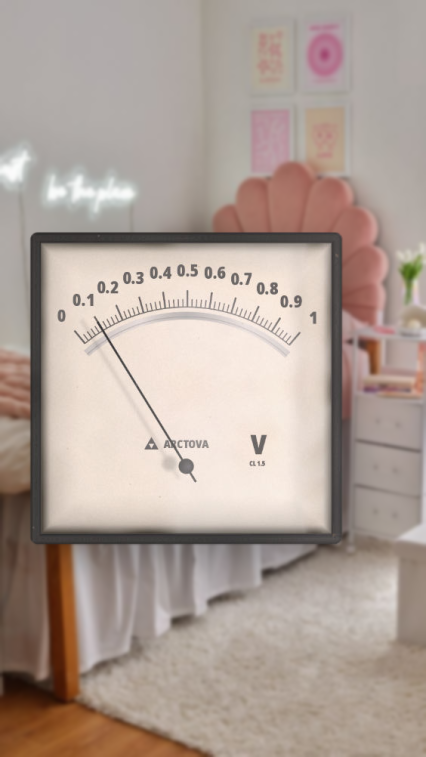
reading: 0.1V
